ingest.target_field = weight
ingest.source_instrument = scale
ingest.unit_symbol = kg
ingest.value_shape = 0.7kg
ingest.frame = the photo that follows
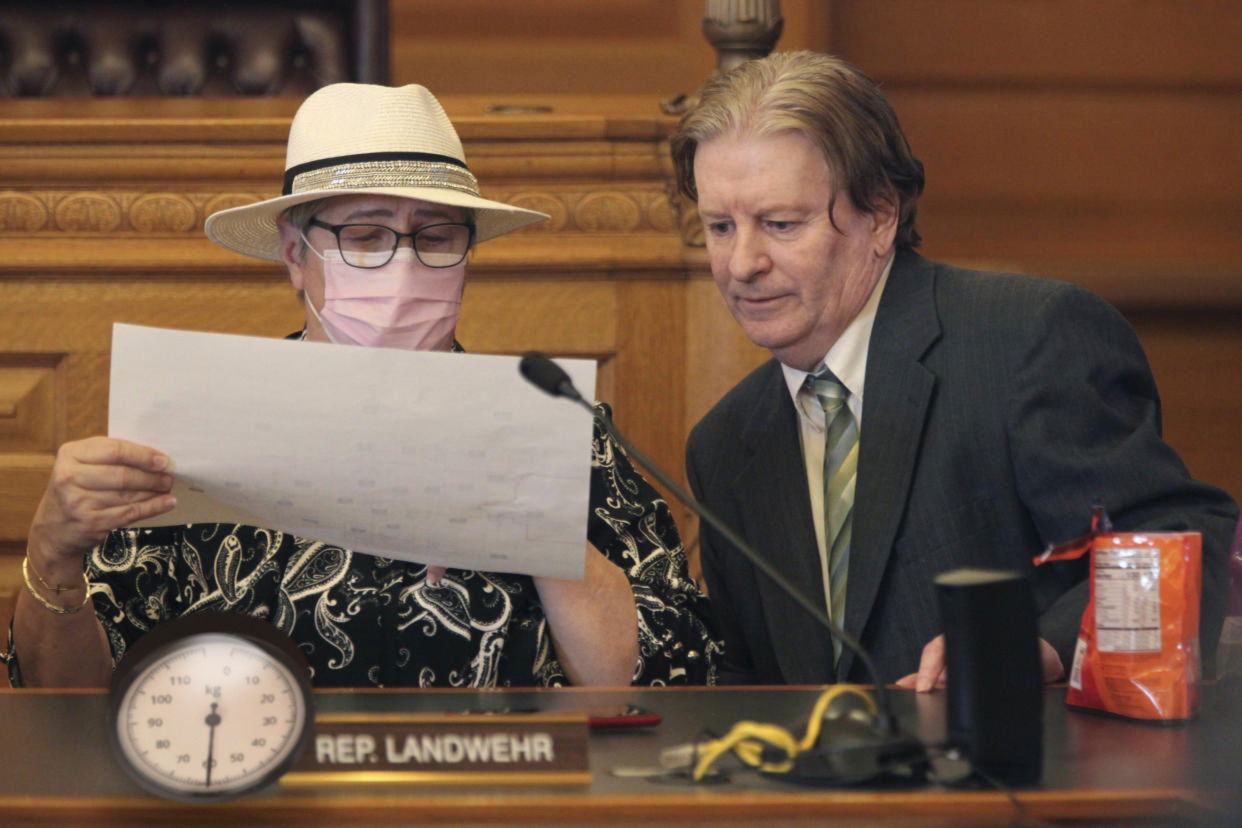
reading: 60kg
